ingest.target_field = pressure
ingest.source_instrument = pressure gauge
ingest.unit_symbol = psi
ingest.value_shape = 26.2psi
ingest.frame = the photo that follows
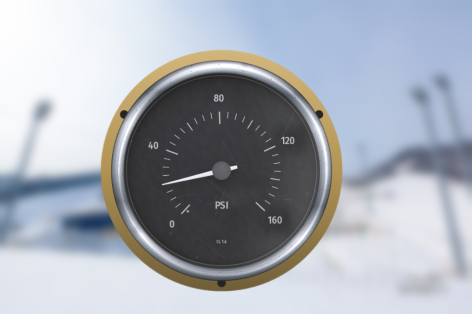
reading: 20psi
